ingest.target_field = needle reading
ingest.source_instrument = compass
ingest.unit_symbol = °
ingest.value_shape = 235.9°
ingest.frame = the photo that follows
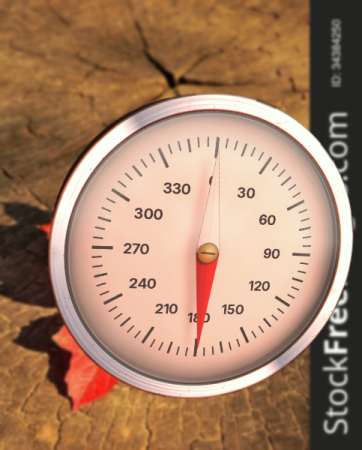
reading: 180°
